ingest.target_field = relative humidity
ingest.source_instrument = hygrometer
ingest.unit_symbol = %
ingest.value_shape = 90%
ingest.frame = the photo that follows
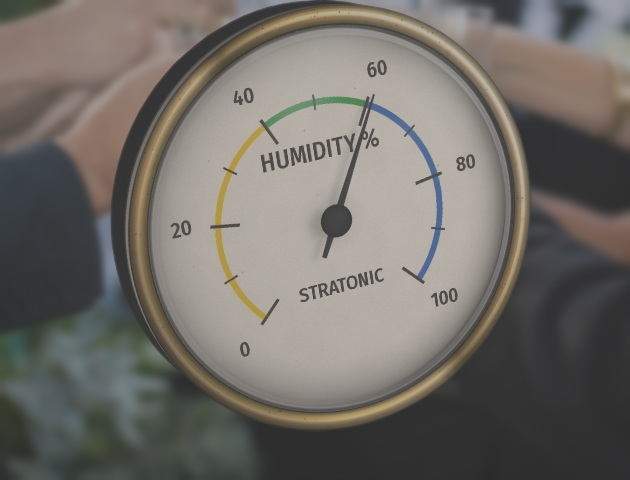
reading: 60%
